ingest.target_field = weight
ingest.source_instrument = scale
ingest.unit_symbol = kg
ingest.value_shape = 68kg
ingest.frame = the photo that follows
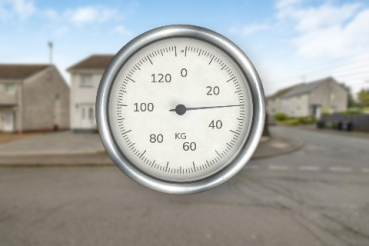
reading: 30kg
